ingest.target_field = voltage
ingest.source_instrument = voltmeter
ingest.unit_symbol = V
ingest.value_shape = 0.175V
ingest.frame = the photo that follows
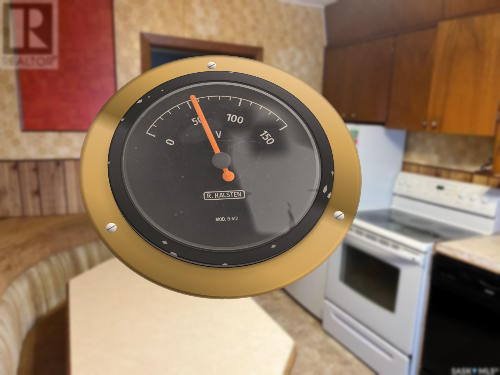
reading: 55V
